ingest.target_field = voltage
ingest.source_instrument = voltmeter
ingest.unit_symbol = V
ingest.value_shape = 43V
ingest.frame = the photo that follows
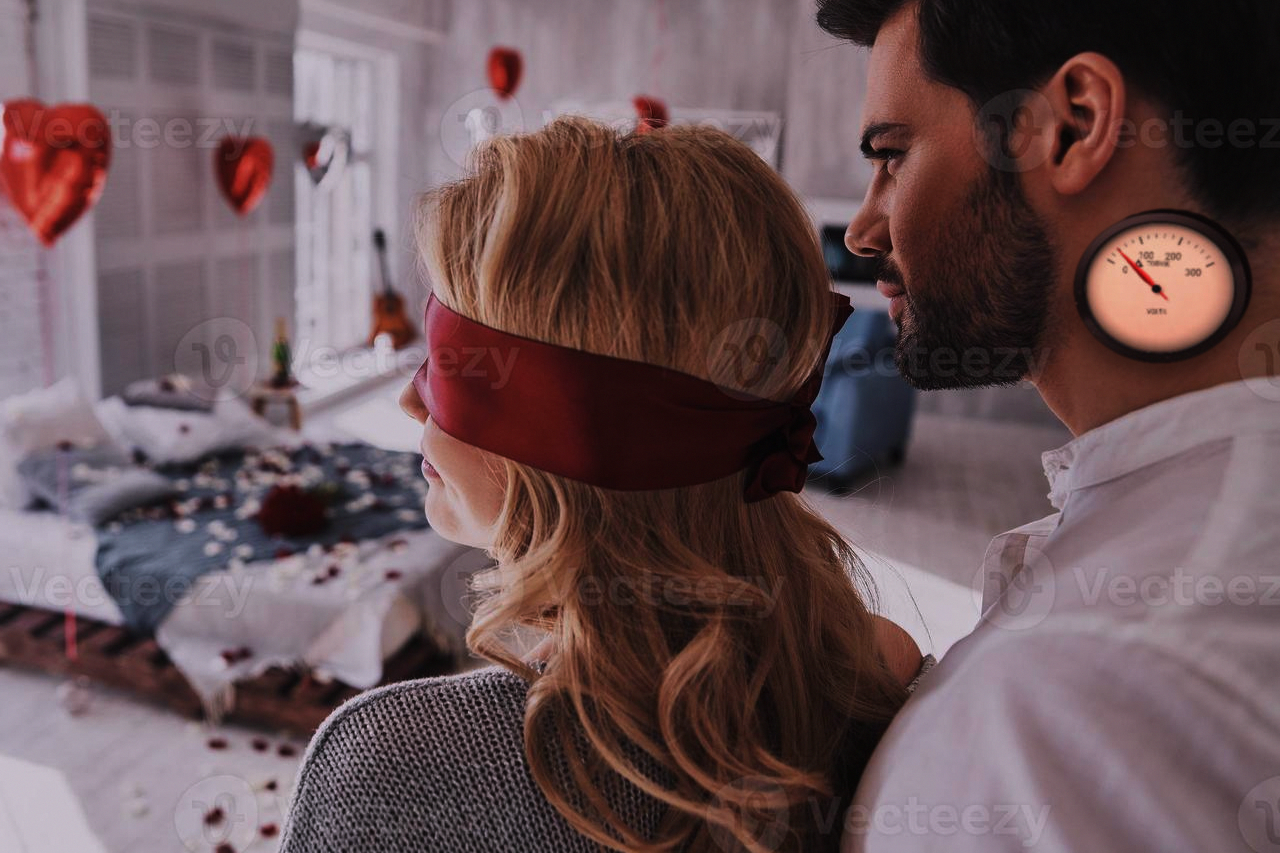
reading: 40V
